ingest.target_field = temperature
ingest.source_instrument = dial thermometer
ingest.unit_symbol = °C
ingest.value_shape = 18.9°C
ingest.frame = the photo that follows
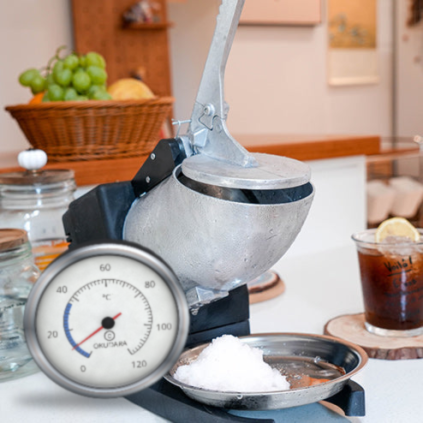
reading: 10°C
